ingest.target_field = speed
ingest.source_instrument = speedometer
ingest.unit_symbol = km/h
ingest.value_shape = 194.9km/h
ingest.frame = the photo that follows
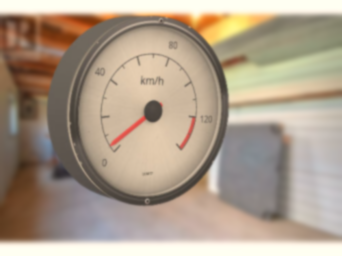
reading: 5km/h
